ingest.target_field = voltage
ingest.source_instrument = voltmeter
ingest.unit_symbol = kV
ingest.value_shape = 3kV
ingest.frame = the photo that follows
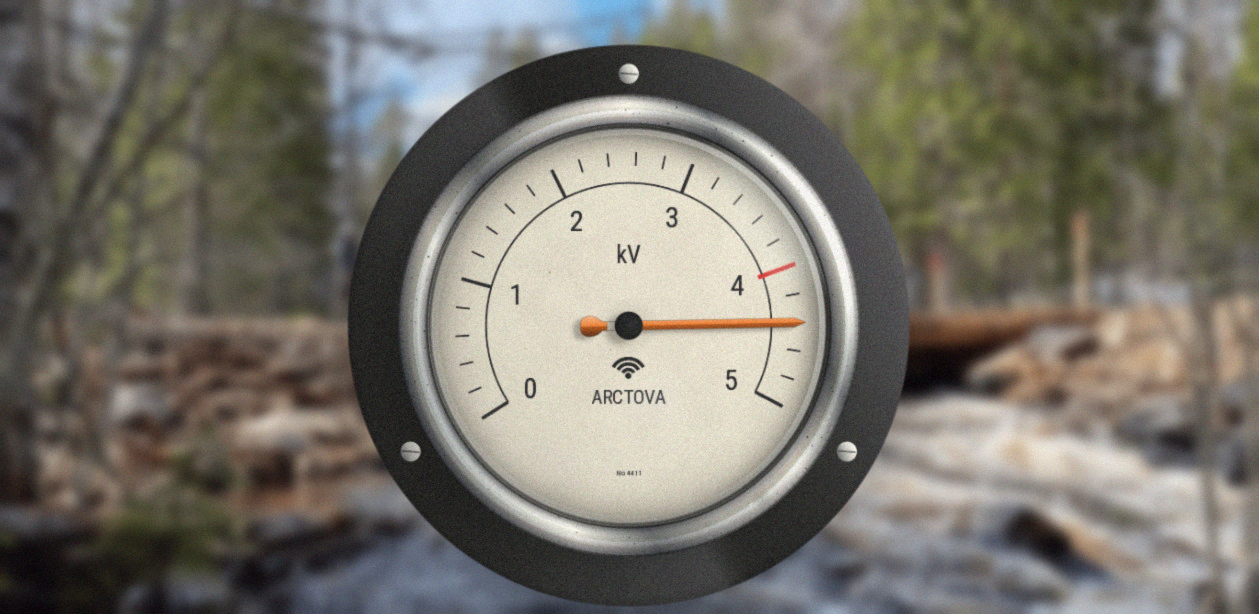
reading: 4.4kV
